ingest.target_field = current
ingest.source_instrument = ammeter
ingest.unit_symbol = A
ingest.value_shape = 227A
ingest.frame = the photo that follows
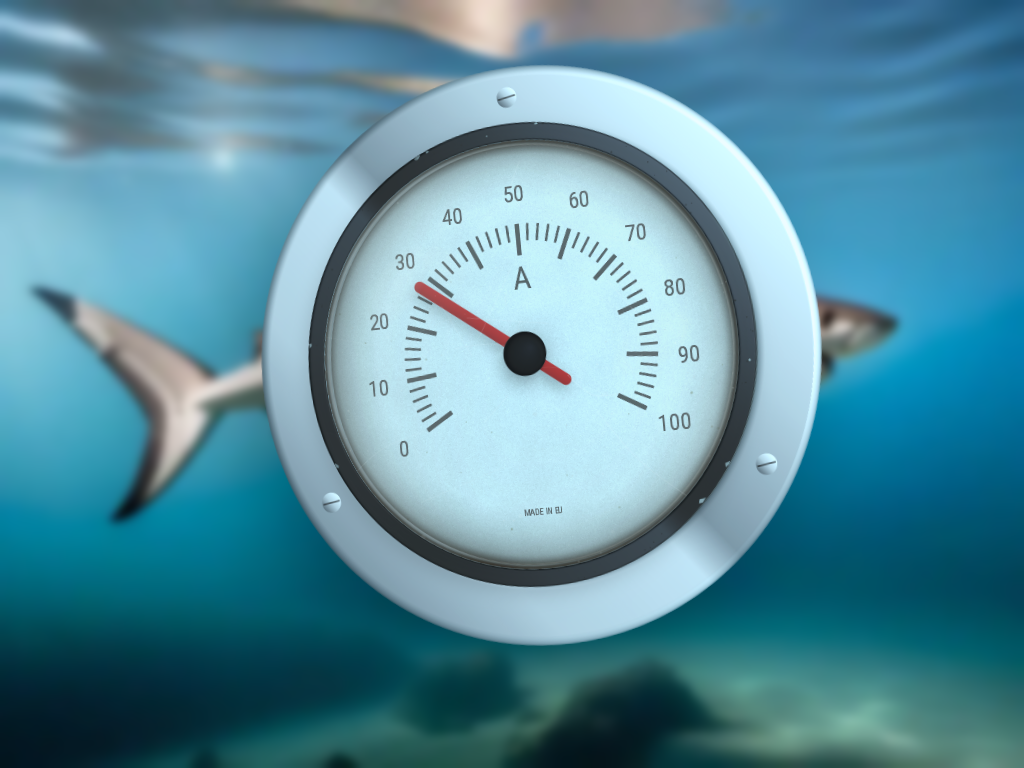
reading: 28A
